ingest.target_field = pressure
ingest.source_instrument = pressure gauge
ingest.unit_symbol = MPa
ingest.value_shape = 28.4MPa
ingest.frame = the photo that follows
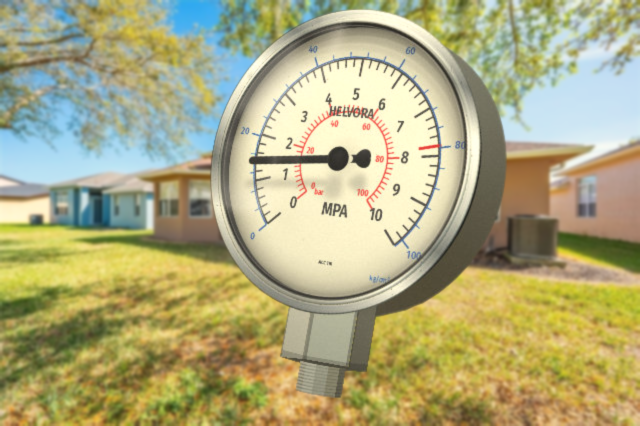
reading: 1.4MPa
